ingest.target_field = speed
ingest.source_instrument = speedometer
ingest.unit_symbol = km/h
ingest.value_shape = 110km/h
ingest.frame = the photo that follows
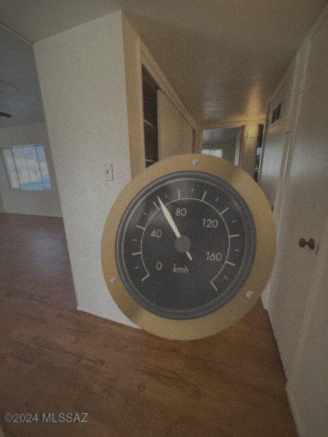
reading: 65km/h
